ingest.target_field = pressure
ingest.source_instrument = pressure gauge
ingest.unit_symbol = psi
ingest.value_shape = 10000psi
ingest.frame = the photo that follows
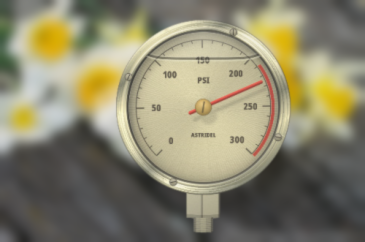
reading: 225psi
